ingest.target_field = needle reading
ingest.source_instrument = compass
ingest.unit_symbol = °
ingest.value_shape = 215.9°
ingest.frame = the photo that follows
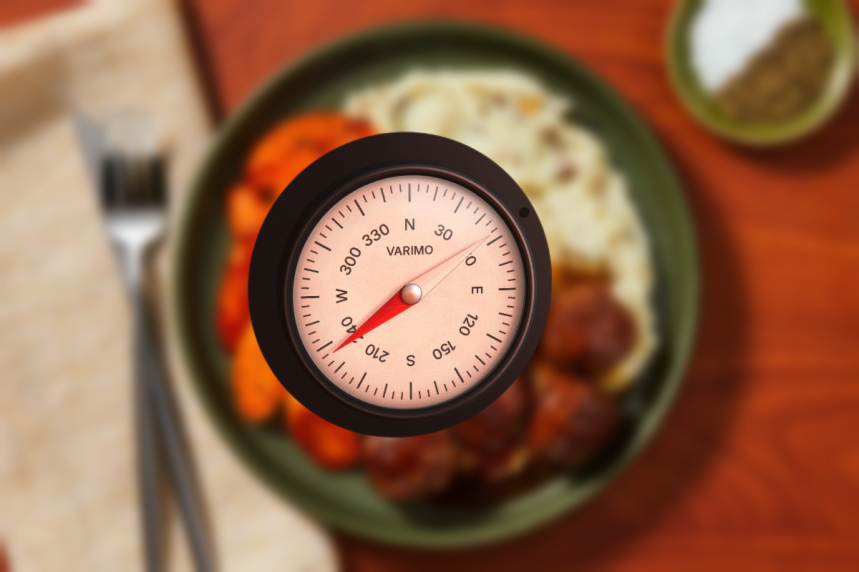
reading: 235°
